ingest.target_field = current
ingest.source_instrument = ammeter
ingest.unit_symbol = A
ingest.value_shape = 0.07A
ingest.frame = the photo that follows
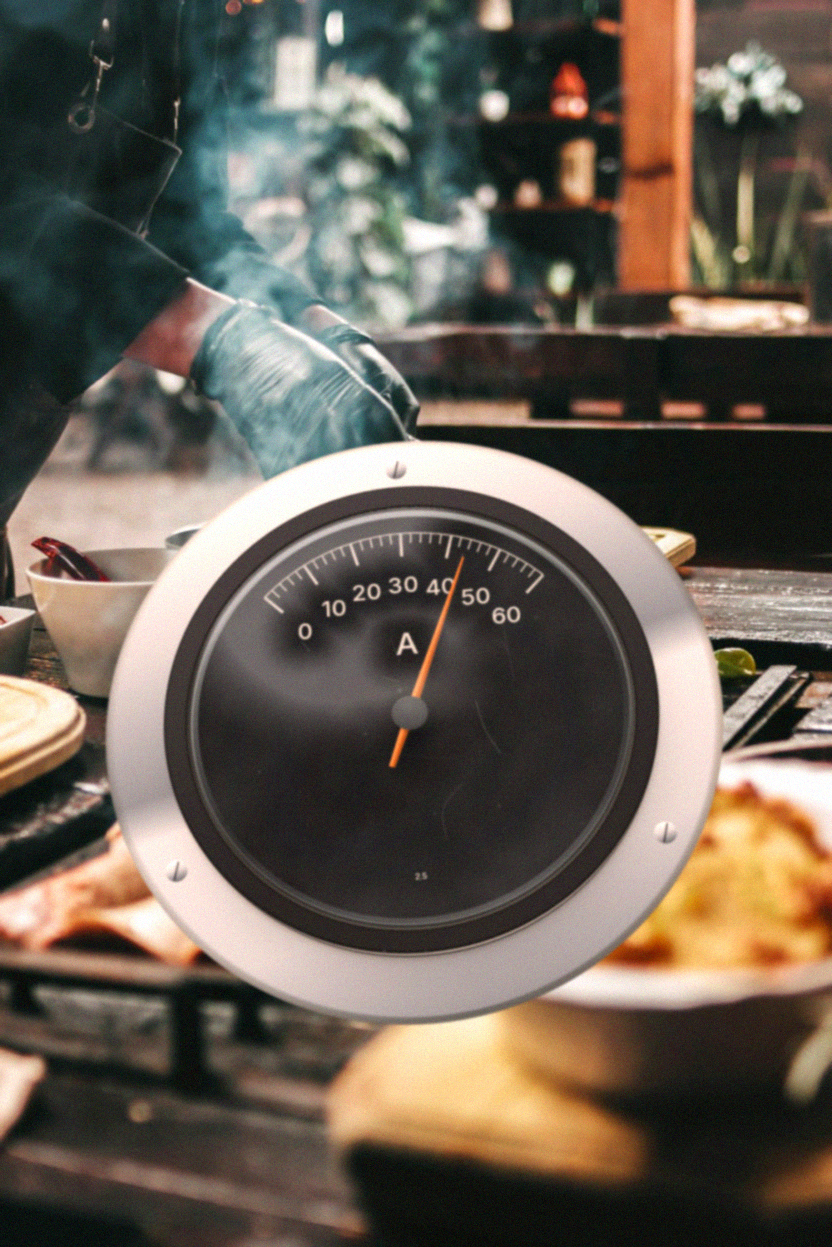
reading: 44A
